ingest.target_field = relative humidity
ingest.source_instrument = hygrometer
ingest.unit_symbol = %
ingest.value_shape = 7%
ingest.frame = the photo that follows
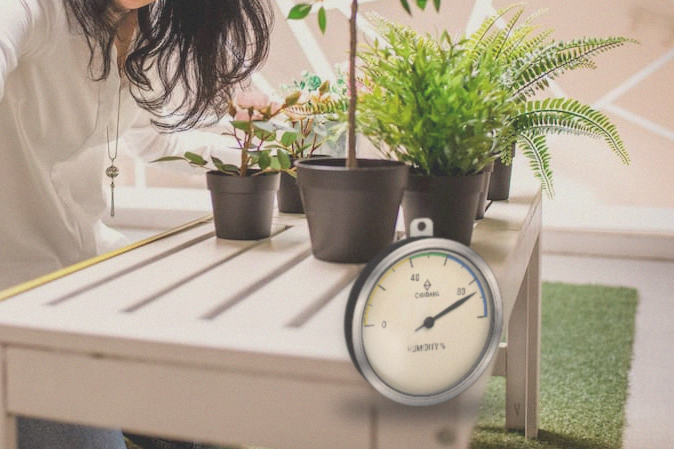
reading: 85%
